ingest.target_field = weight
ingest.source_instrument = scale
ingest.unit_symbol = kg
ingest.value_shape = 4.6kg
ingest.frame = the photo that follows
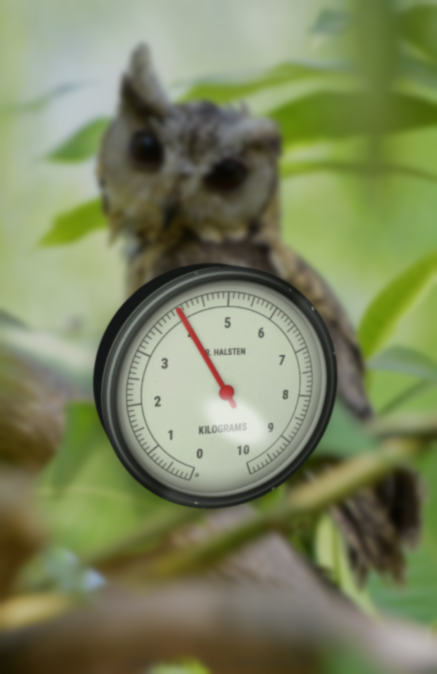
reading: 4kg
